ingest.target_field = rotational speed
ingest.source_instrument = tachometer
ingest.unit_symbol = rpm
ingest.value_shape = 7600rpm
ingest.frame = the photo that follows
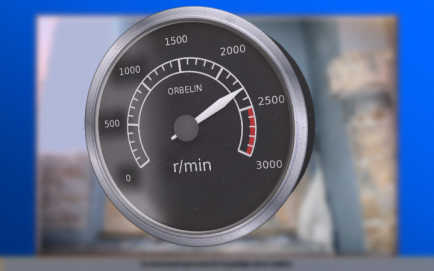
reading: 2300rpm
